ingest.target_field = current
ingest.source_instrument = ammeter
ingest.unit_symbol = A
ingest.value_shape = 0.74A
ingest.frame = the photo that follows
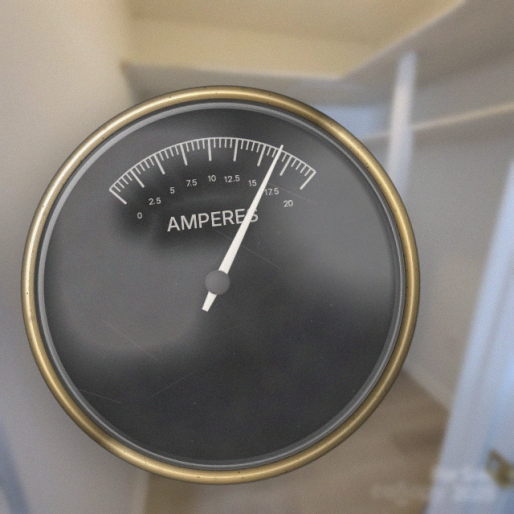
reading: 16.5A
